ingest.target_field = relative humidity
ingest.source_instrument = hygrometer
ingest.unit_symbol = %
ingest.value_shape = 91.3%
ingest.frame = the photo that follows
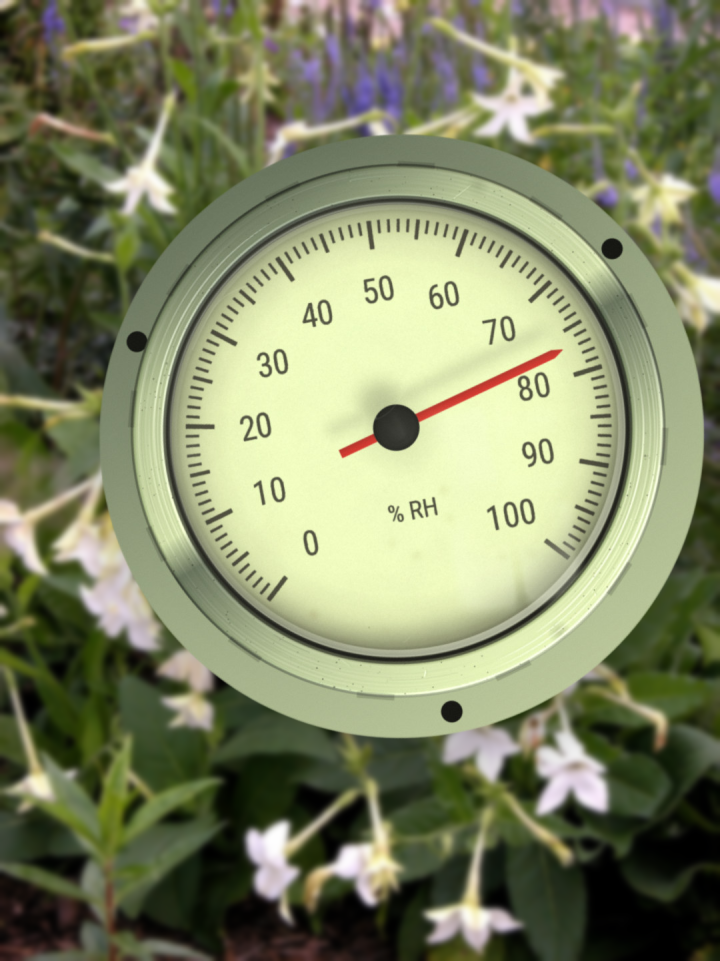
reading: 77%
